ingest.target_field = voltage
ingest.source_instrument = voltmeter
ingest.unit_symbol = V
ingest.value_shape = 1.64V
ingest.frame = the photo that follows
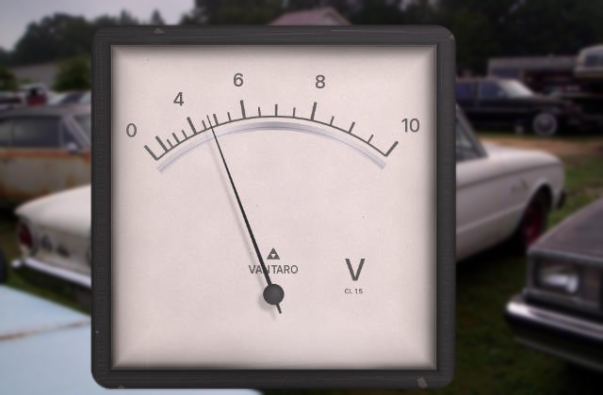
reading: 4.75V
